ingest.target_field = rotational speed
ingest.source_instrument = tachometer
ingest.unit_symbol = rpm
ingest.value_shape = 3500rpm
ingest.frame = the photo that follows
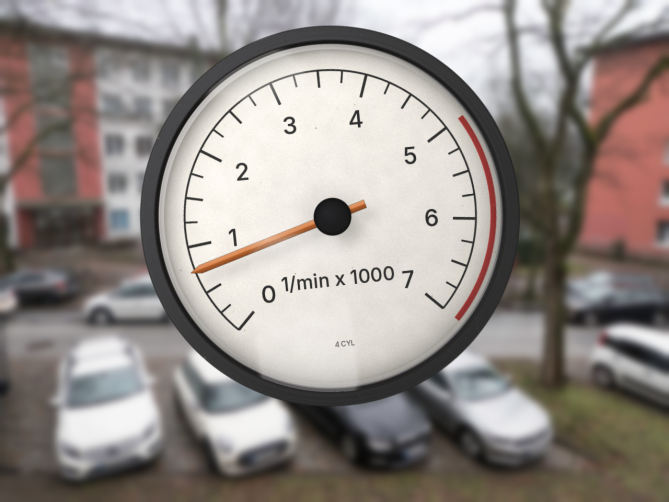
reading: 750rpm
